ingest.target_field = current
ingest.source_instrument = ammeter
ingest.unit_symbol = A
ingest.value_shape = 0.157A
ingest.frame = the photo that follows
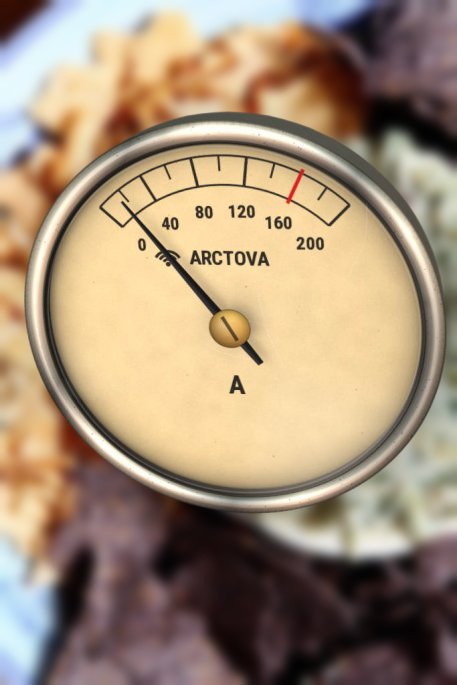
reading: 20A
